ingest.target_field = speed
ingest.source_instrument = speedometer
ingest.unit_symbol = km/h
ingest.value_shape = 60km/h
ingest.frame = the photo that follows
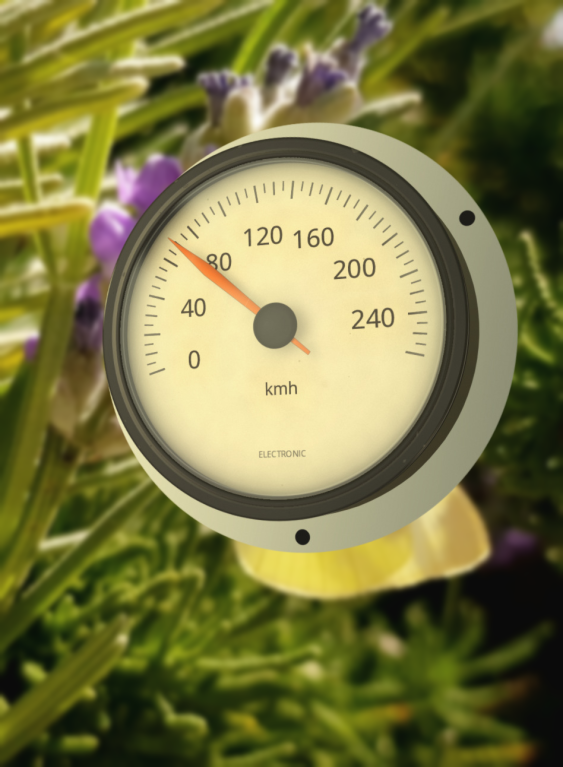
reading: 70km/h
